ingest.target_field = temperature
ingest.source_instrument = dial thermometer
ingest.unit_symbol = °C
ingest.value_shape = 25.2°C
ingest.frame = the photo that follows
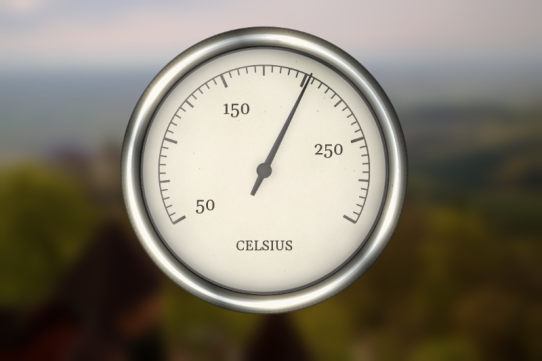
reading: 202.5°C
